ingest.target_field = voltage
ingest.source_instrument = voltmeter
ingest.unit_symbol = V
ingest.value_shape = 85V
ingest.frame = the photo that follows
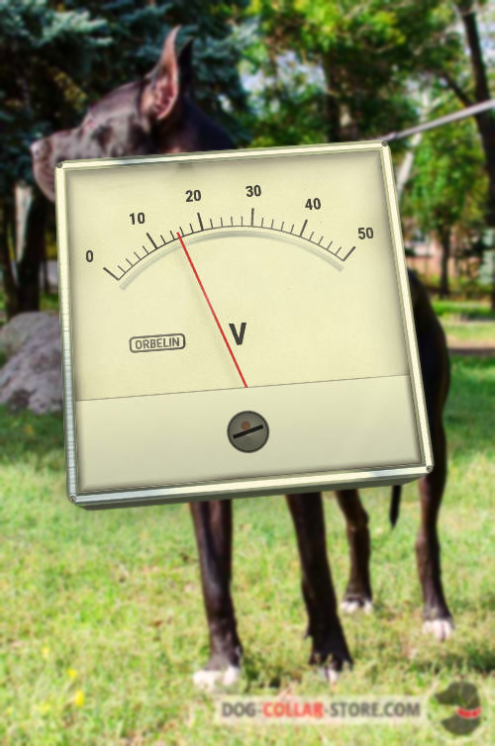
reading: 15V
